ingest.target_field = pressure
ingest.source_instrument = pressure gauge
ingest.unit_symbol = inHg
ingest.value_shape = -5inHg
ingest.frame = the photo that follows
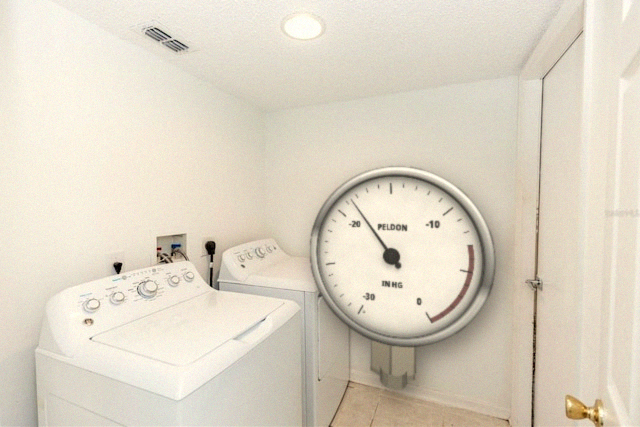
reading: -18.5inHg
